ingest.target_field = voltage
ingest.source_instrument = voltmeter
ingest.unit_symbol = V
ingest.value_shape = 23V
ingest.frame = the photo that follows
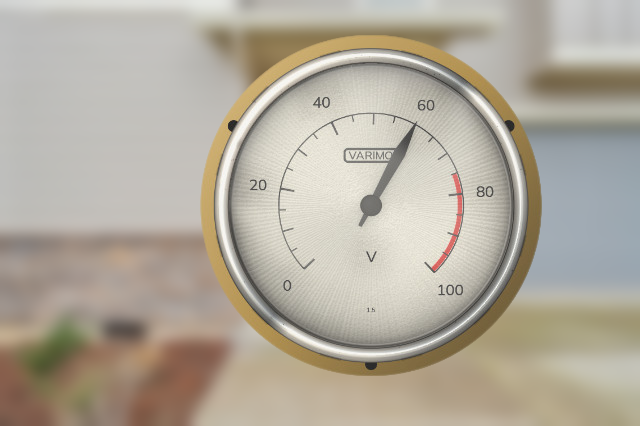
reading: 60V
